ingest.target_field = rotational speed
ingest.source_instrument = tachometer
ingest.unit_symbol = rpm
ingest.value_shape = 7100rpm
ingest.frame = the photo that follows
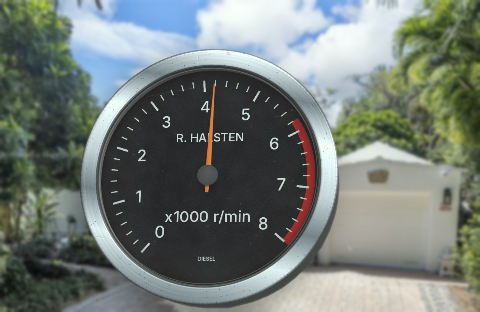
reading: 4200rpm
